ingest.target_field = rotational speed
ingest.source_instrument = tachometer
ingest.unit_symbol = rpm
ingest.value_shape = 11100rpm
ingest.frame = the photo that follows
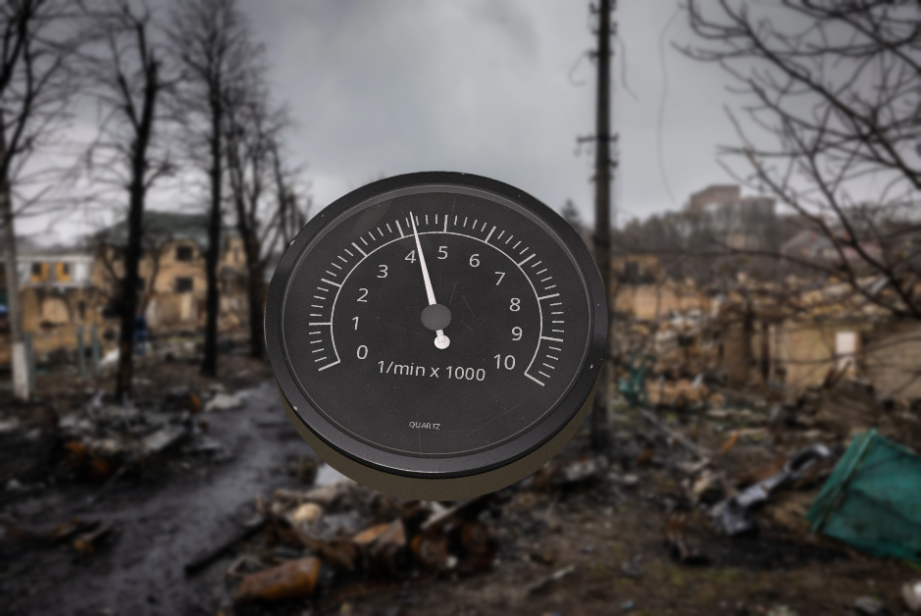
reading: 4300rpm
